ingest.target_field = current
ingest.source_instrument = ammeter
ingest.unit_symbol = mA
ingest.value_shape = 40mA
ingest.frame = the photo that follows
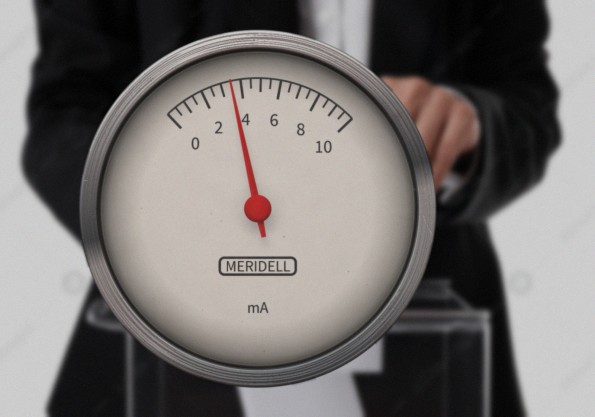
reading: 3.5mA
